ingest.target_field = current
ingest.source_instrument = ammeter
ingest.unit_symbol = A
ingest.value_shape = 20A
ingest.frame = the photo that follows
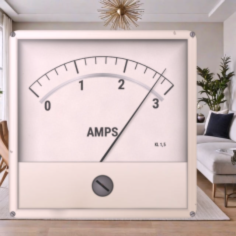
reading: 2.7A
